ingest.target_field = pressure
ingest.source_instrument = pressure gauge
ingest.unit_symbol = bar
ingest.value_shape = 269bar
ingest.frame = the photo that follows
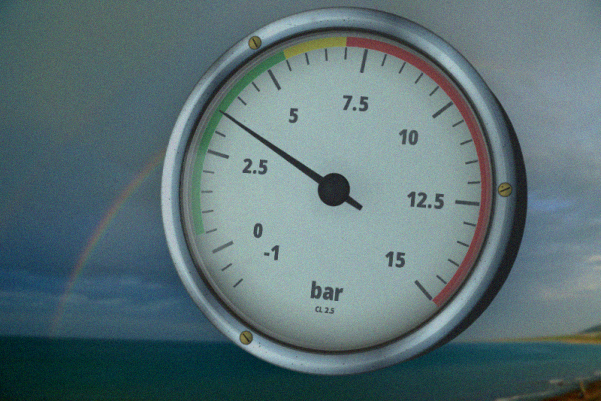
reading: 3.5bar
